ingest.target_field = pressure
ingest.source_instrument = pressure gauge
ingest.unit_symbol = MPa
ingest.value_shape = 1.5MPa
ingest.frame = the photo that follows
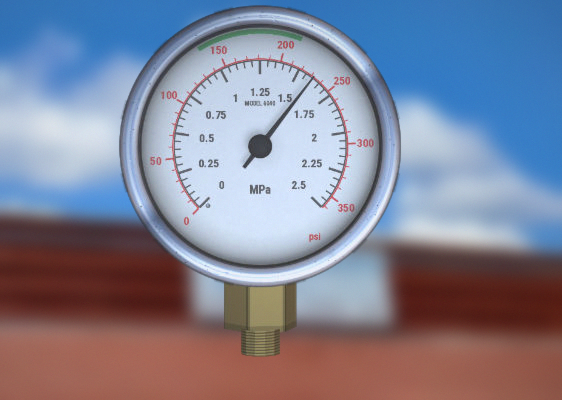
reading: 1.6MPa
